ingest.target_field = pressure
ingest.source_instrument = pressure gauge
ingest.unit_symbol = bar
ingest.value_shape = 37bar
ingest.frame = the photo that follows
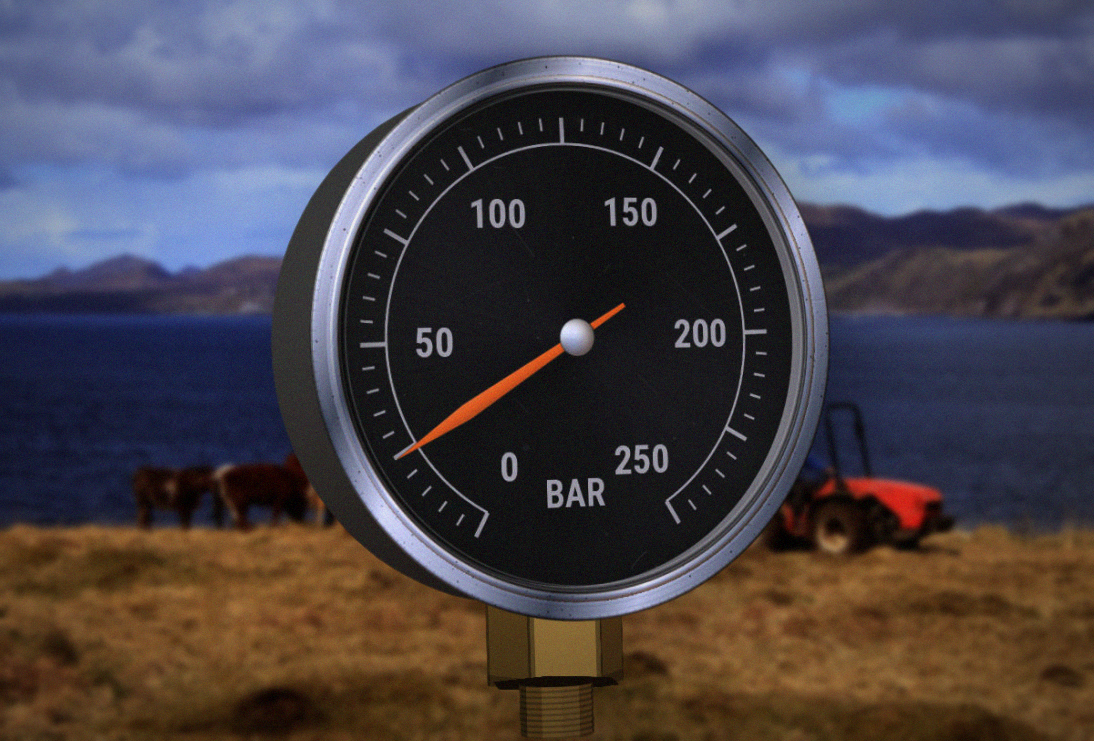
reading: 25bar
